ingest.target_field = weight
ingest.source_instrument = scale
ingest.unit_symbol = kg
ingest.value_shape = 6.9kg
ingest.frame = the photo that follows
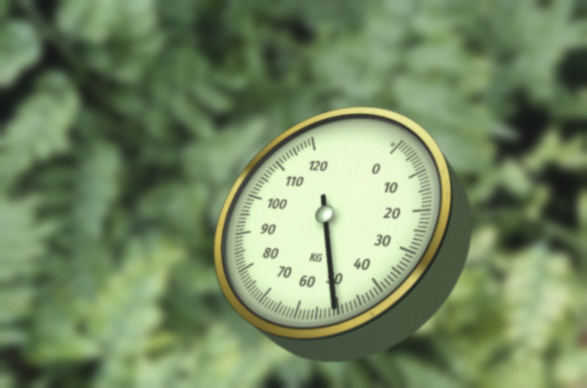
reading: 50kg
